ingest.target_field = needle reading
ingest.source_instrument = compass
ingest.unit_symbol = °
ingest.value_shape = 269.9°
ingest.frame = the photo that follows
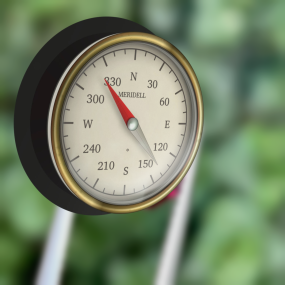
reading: 320°
